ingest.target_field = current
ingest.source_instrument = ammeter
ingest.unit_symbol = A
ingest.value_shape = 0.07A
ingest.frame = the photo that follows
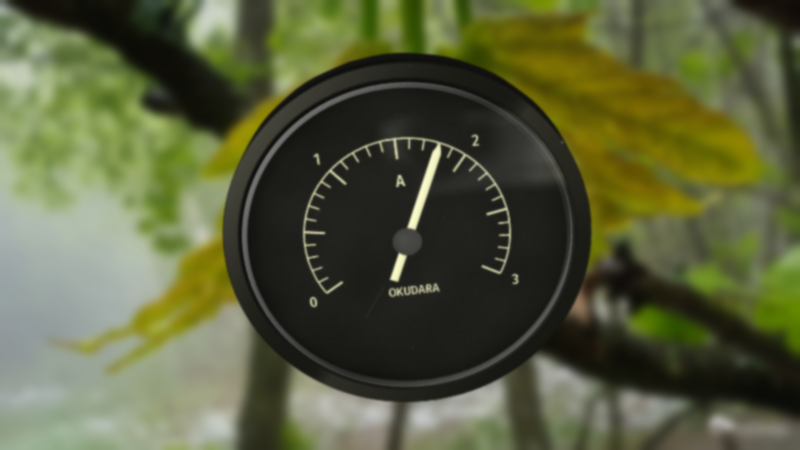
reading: 1.8A
